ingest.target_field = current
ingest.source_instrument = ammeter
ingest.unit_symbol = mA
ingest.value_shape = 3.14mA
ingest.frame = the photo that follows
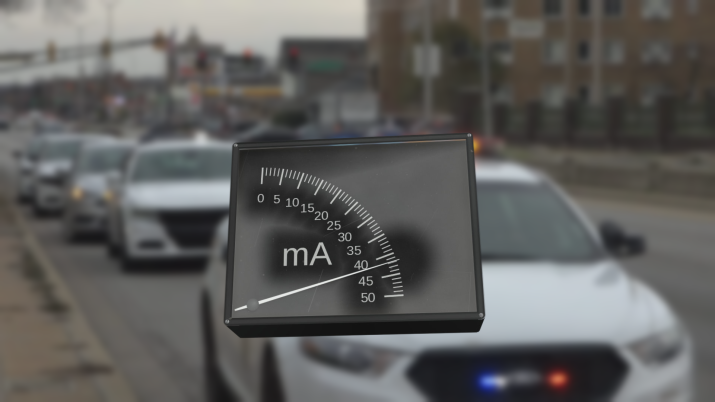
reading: 42mA
